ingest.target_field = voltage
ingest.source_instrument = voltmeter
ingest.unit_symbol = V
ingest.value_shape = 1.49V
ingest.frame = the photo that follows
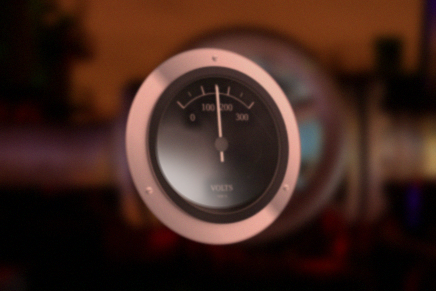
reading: 150V
